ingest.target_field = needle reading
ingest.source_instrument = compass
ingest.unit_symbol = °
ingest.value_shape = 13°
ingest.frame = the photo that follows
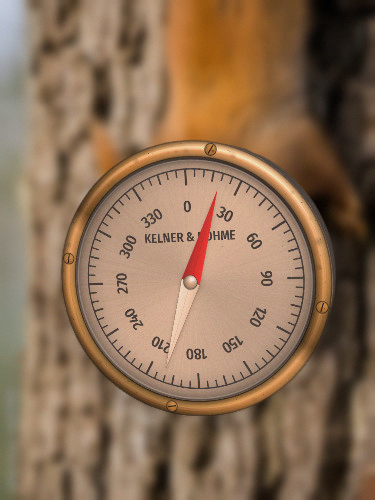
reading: 20°
